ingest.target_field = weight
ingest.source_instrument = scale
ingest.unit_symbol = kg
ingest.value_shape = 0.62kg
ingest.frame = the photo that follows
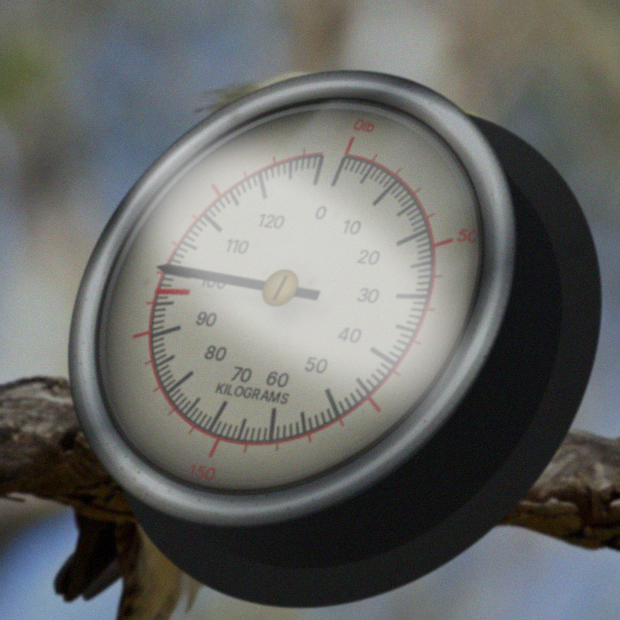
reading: 100kg
